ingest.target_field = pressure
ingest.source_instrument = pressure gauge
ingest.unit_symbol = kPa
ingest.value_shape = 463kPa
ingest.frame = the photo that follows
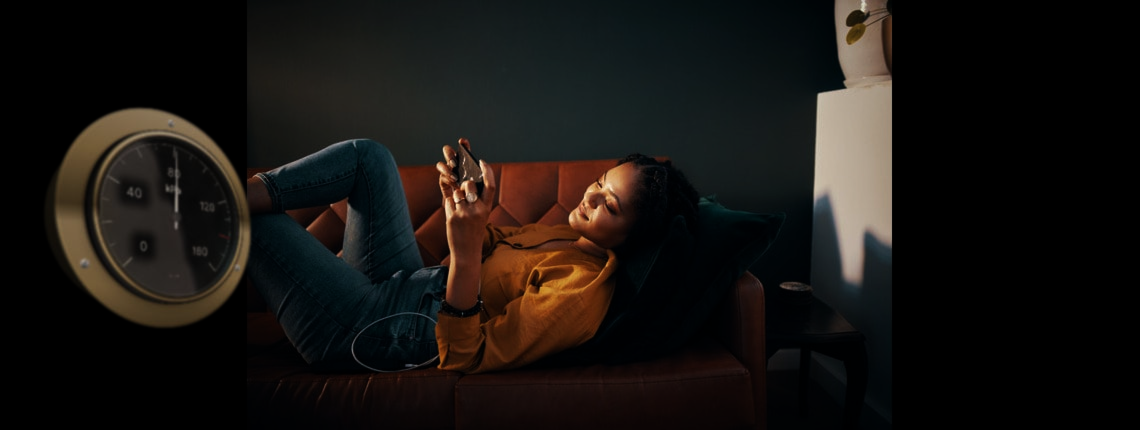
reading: 80kPa
